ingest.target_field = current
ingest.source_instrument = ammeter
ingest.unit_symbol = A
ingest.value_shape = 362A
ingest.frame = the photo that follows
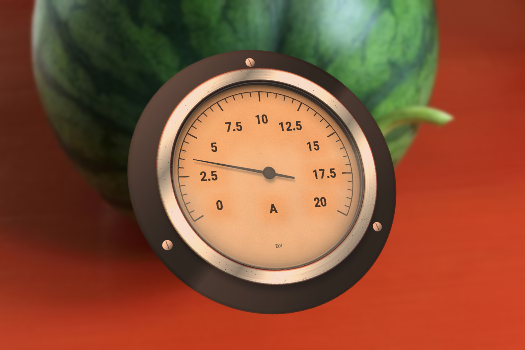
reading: 3.5A
